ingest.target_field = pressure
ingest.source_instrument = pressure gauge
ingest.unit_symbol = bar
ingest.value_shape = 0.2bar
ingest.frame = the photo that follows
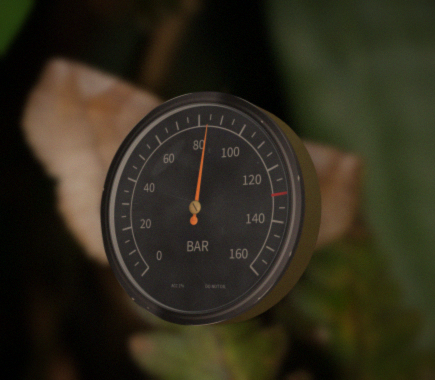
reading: 85bar
